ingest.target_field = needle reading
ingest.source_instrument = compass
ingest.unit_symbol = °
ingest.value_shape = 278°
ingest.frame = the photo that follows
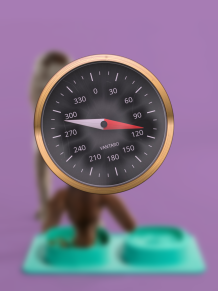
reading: 110°
